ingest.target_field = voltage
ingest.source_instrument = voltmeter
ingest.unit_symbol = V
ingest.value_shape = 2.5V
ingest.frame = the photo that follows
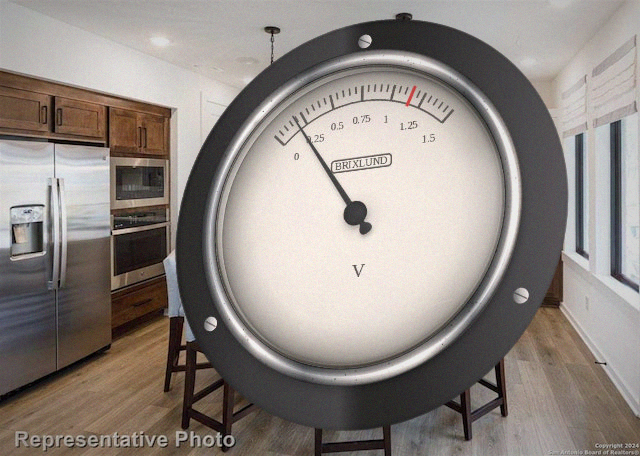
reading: 0.2V
